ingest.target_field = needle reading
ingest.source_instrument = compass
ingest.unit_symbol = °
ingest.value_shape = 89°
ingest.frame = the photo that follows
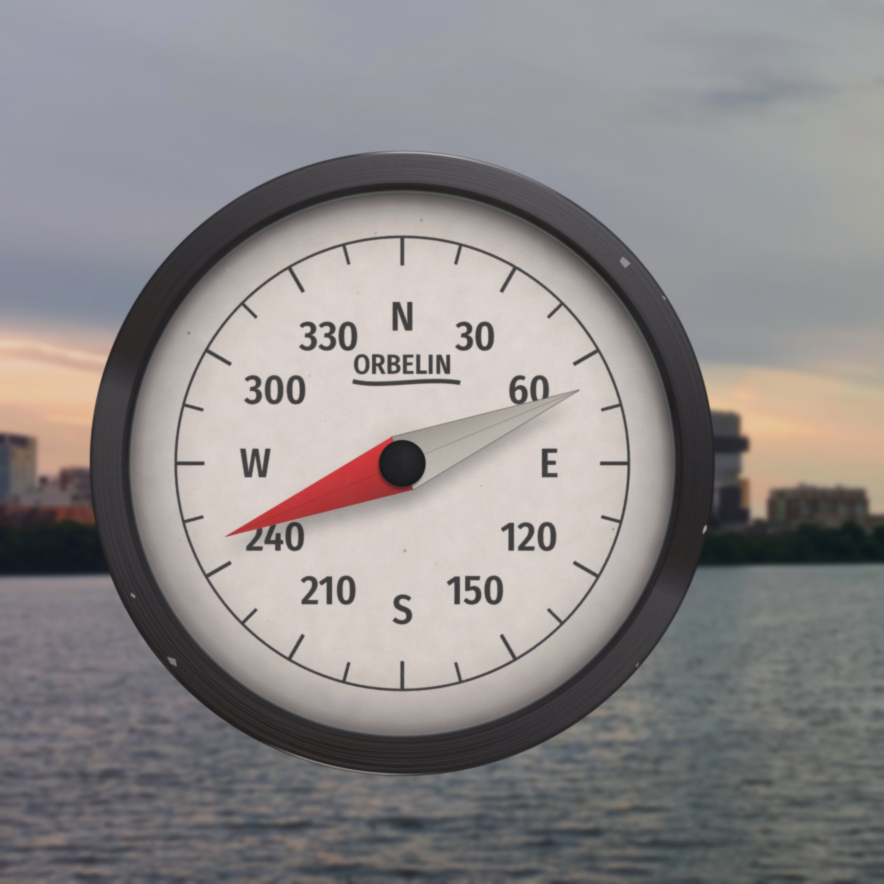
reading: 247.5°
